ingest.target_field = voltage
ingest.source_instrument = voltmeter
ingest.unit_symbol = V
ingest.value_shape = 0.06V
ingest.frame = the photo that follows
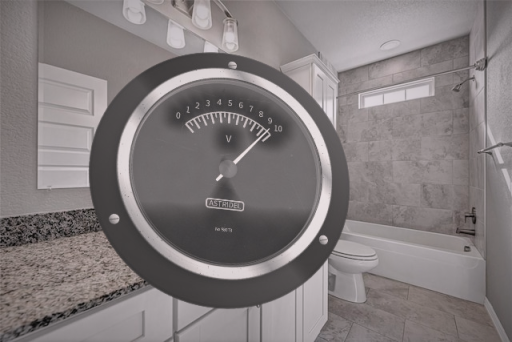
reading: 9.5V
